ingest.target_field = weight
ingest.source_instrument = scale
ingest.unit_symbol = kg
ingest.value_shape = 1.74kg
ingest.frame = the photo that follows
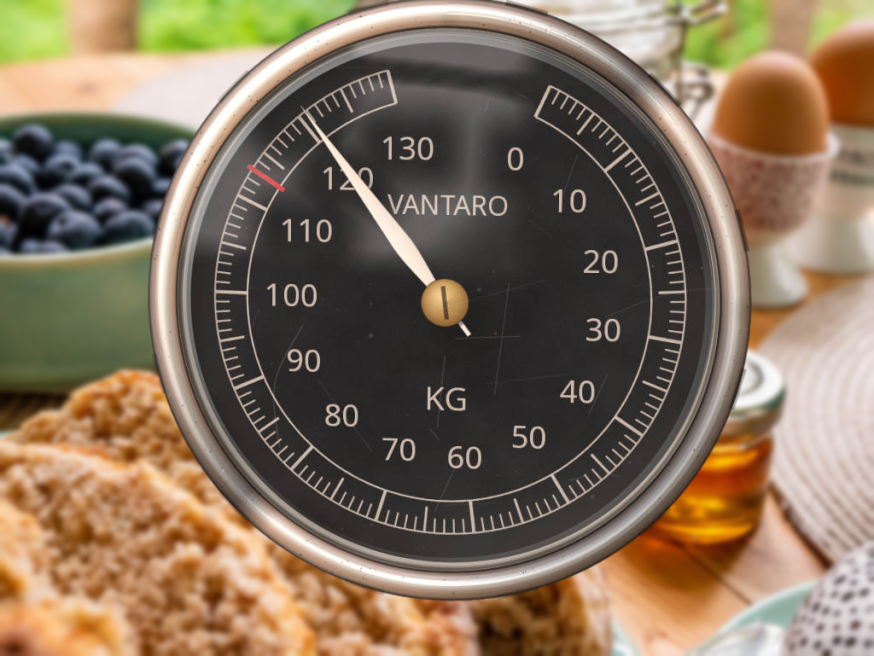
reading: 121kg
